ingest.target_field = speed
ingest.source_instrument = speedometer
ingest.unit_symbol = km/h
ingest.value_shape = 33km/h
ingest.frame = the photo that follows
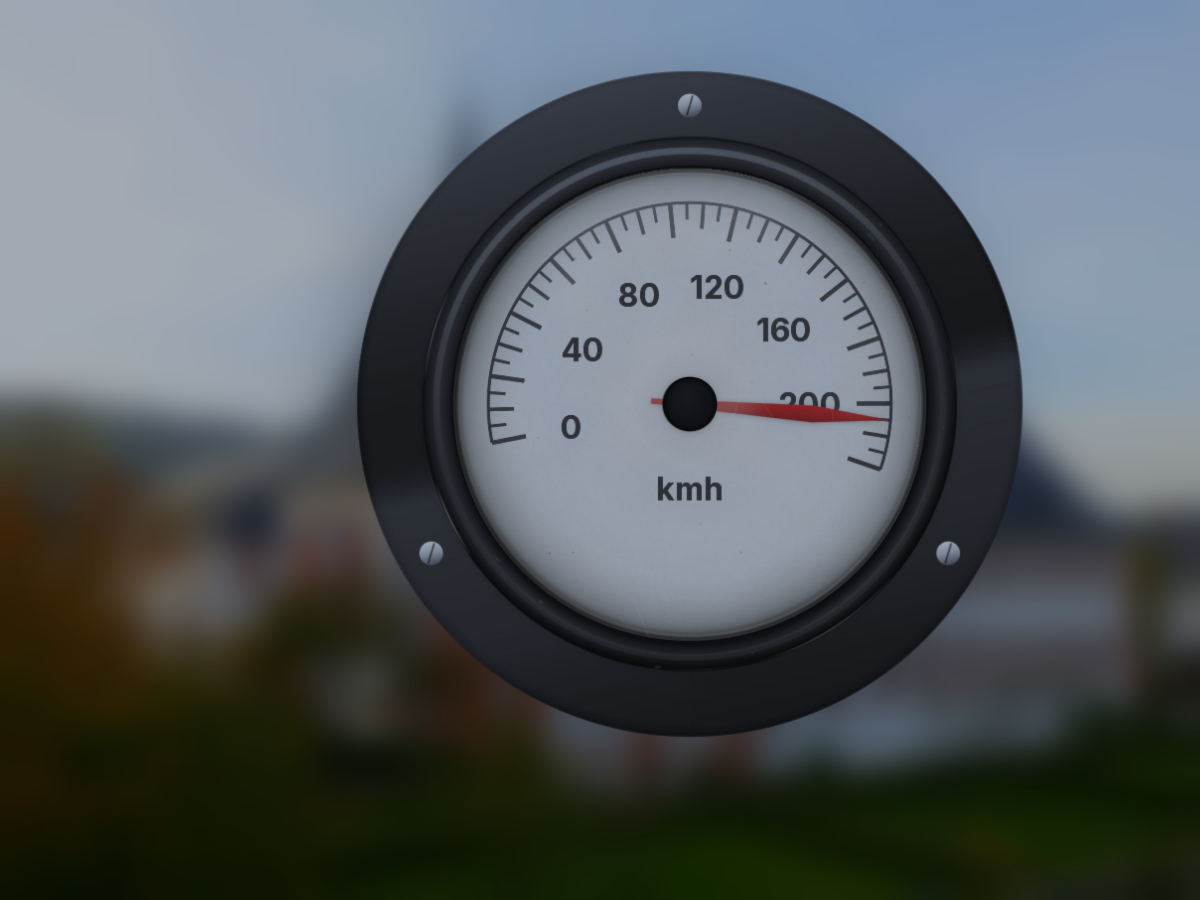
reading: 205km/h
